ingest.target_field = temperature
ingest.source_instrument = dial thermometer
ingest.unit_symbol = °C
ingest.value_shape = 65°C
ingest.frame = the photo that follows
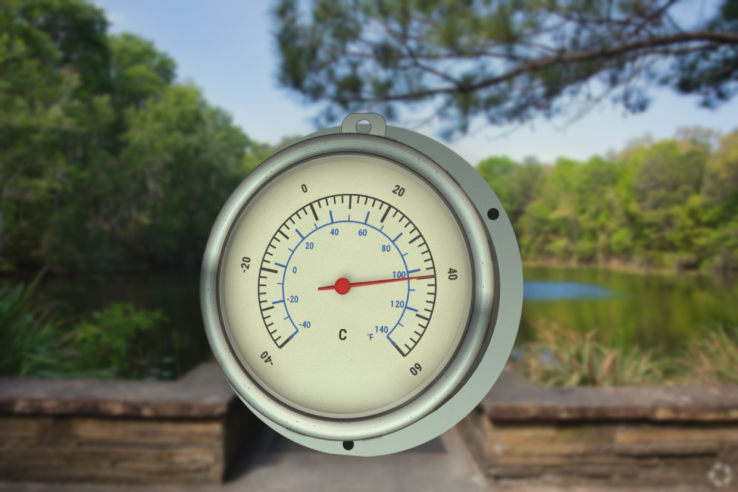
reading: 40°C
